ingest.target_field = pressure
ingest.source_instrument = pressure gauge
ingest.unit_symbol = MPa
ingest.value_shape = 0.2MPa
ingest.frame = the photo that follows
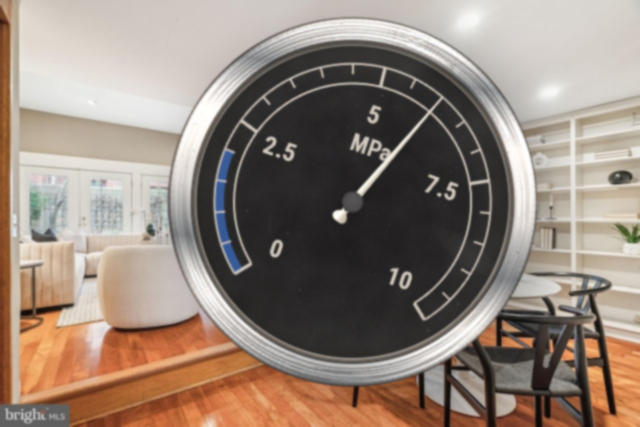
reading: 6MPa
